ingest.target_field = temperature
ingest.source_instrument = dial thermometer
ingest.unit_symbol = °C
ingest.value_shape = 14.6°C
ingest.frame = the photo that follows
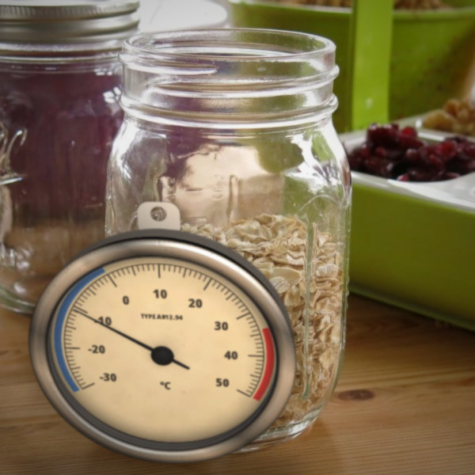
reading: -10°C
